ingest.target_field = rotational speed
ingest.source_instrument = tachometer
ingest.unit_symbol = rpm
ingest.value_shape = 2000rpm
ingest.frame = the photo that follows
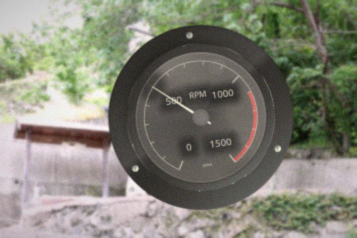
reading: 500rpm
